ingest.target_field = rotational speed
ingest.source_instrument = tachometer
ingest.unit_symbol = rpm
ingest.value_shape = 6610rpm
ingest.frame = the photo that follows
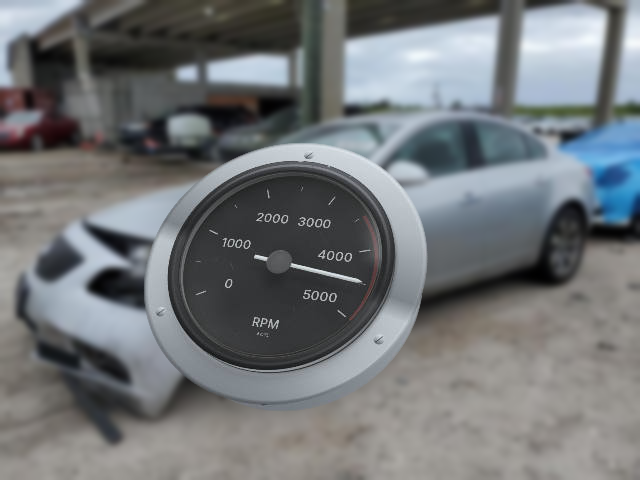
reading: 4500rpm
